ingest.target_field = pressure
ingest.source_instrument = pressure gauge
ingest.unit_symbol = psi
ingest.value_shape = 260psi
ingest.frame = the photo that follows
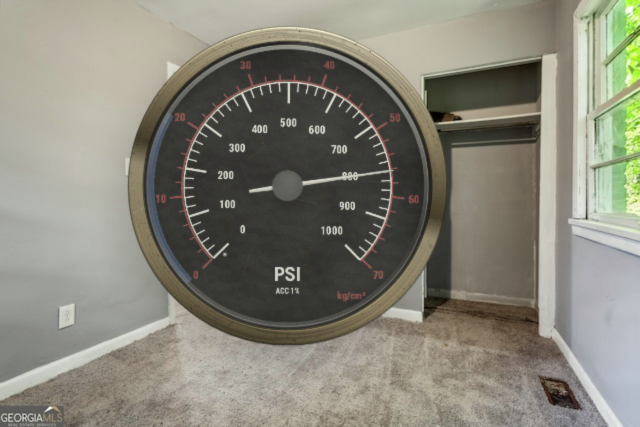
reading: 800psi
